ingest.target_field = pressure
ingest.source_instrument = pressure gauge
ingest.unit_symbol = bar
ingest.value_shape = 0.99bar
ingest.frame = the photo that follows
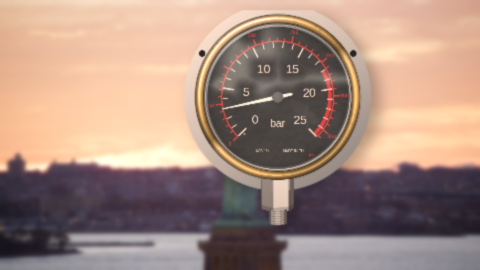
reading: 3bar
